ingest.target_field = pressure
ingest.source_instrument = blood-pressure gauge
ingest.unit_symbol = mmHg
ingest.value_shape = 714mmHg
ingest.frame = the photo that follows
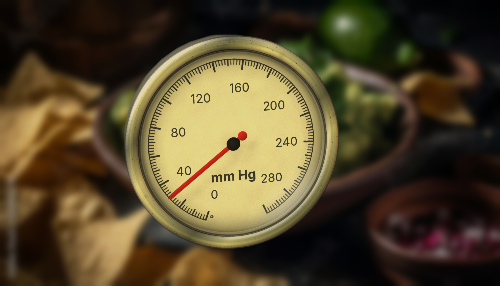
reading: 30mmHg
